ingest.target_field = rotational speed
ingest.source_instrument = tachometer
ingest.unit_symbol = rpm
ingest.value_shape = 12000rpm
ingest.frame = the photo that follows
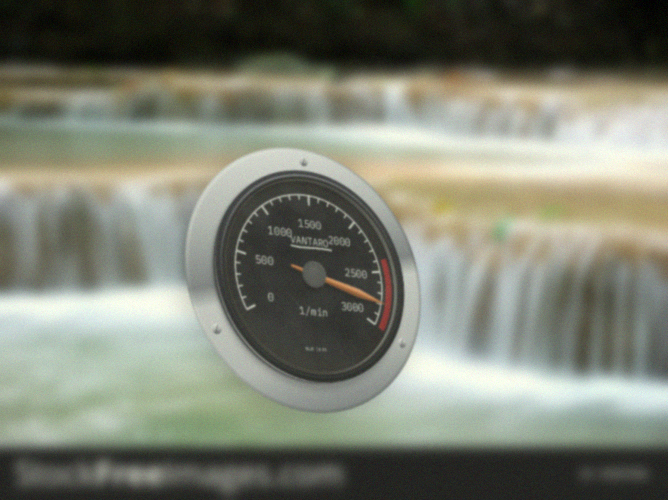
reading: 2800rpm
